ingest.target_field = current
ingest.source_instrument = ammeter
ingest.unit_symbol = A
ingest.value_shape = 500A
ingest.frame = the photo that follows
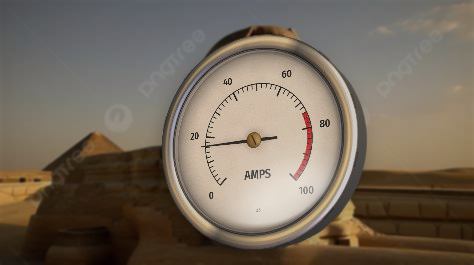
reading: 16A
